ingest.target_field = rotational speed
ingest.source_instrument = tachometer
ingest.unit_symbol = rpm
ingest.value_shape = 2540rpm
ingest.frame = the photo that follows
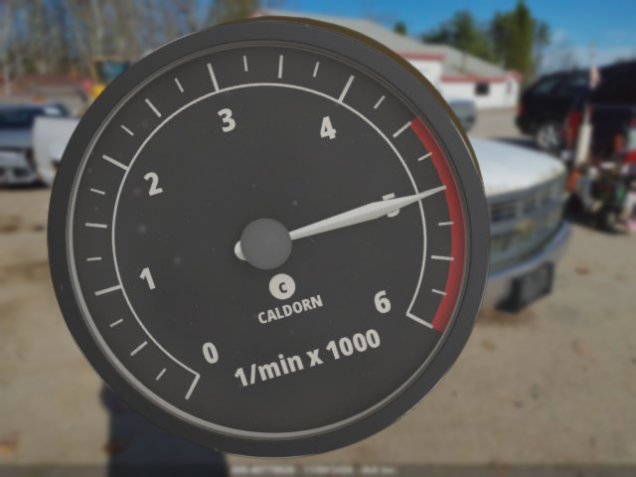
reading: 5000rpm
